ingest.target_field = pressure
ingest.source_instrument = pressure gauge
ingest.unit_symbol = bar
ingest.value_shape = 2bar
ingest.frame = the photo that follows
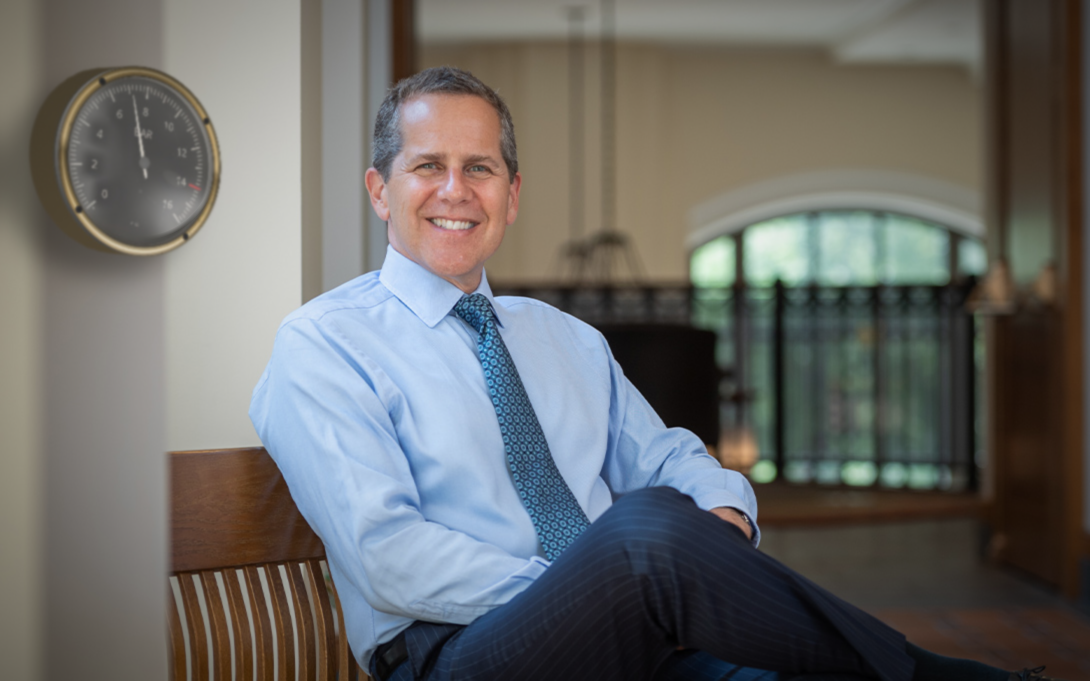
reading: 7bar
